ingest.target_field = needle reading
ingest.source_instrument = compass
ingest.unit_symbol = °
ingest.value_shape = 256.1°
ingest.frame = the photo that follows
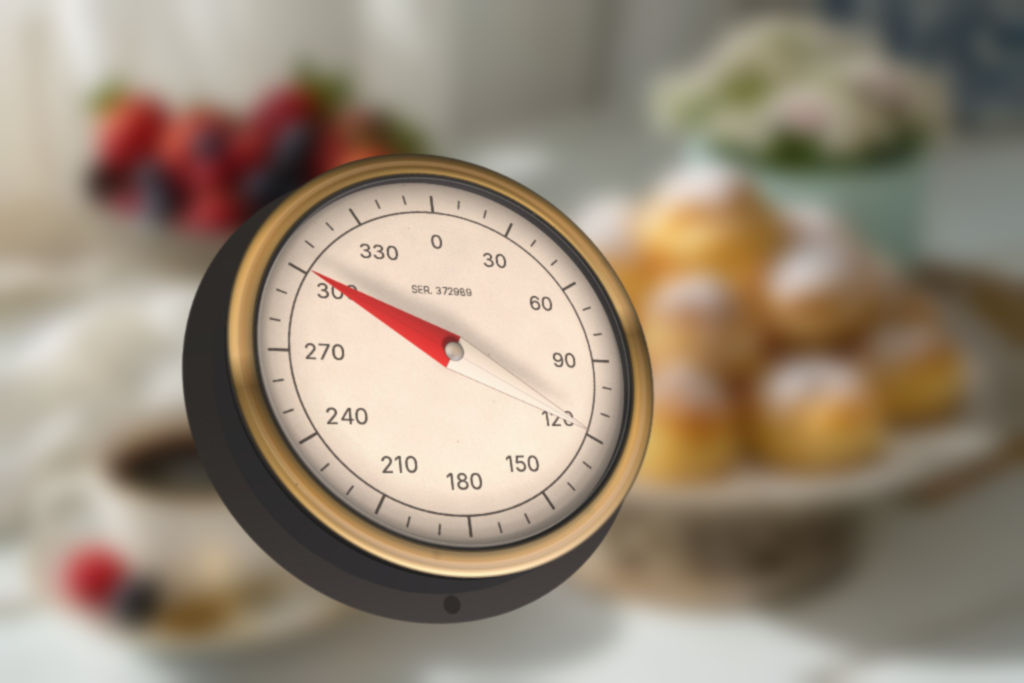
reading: 300°
